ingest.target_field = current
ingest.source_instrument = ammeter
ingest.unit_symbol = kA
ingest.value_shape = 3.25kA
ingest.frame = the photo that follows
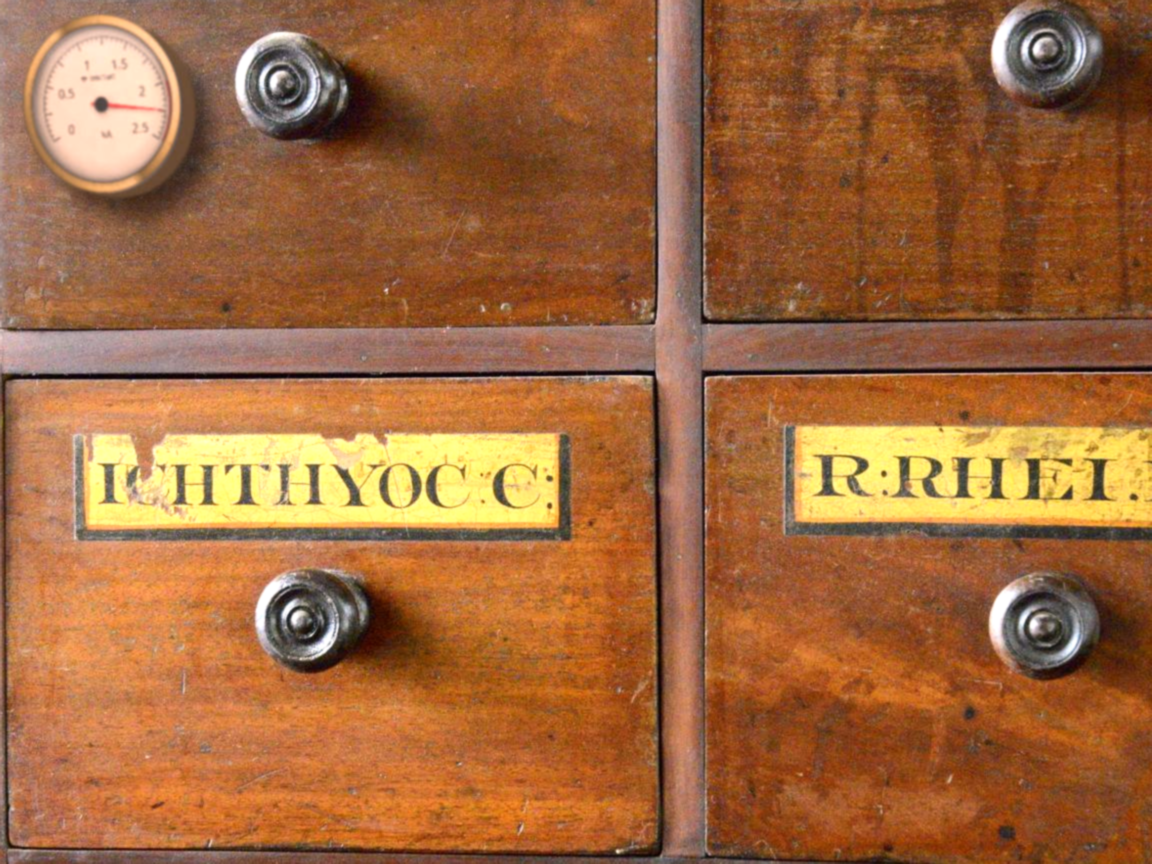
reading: 2.25kA
